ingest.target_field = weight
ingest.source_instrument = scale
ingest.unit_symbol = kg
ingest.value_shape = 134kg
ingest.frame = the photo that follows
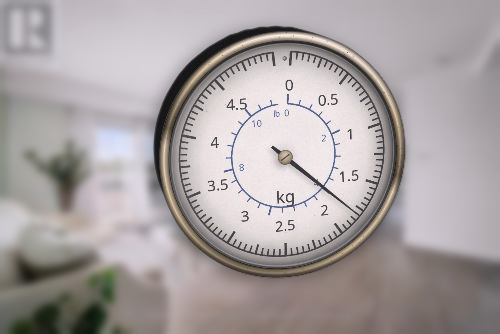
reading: 1.8kg
